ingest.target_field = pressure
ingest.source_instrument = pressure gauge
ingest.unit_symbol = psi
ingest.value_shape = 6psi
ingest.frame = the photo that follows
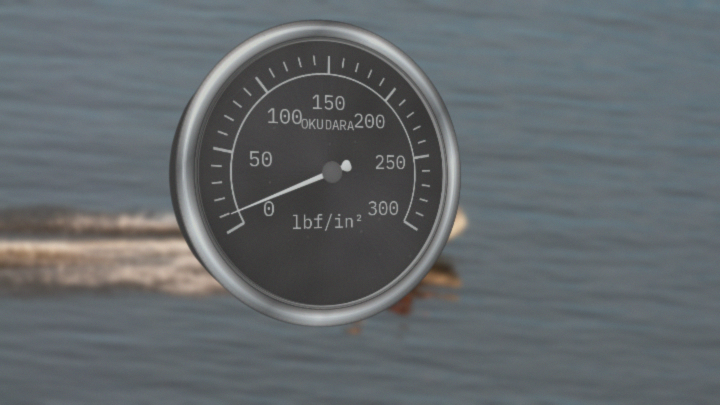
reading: 10psi
